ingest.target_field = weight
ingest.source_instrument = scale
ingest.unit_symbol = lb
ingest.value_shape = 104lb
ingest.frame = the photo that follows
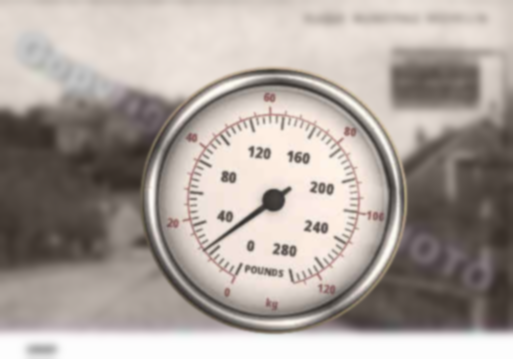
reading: 24lb
